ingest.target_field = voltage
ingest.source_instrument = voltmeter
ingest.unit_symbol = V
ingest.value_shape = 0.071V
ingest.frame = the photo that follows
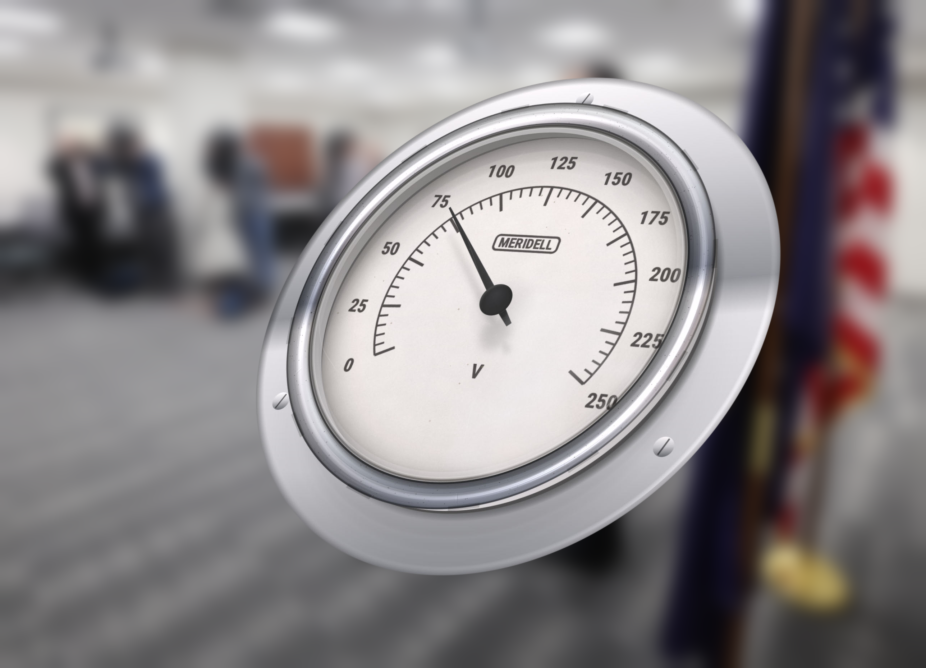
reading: 77.5V
